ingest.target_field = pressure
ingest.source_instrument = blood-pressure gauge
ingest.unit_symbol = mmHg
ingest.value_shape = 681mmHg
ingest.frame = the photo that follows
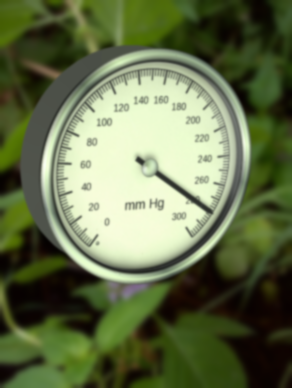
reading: 280mmHg
